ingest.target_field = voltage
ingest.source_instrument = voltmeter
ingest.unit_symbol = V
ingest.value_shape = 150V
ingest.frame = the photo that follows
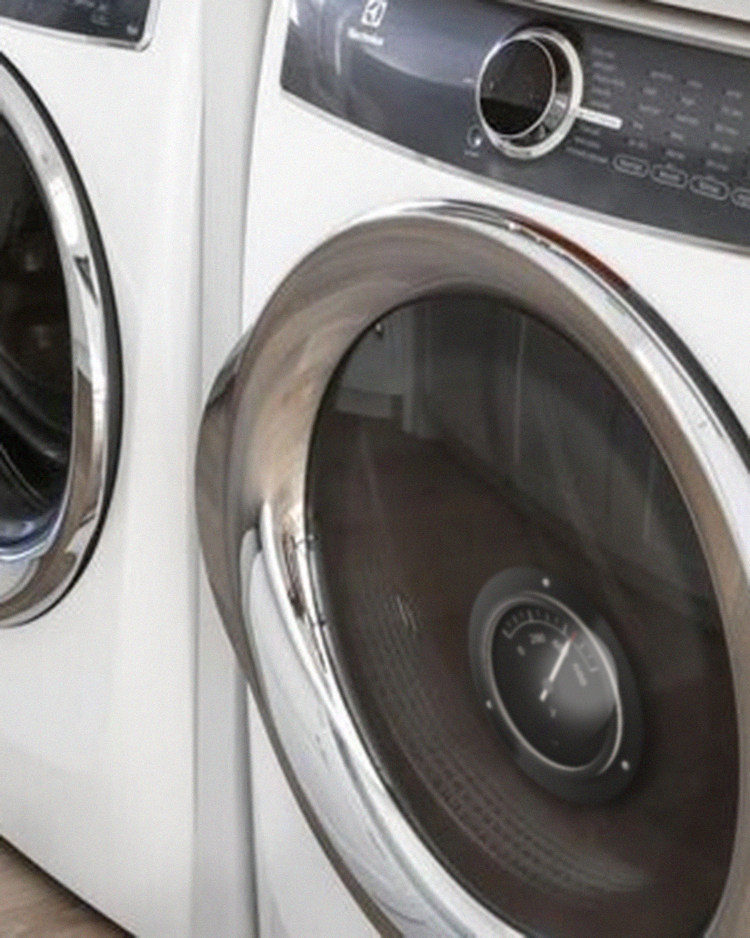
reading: 450V
